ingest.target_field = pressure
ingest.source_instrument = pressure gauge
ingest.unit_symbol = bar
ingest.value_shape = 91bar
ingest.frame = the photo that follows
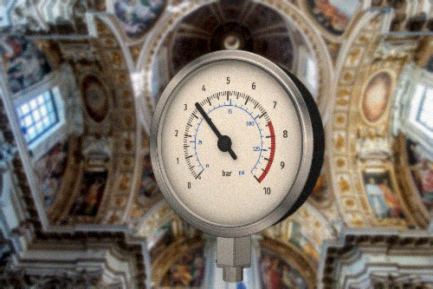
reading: 3.5bar
